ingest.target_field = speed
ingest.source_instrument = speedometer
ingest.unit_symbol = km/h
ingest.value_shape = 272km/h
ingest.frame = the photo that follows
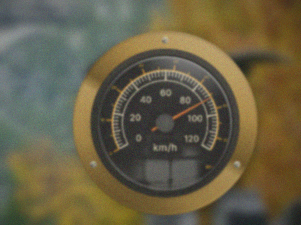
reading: 90km/h
